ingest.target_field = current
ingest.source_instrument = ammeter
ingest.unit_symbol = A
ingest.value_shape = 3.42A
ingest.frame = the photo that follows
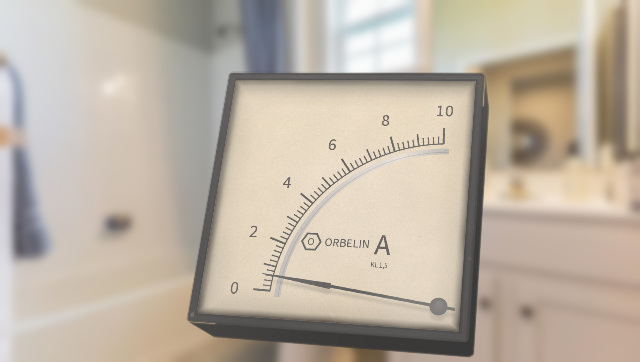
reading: 0.6A
